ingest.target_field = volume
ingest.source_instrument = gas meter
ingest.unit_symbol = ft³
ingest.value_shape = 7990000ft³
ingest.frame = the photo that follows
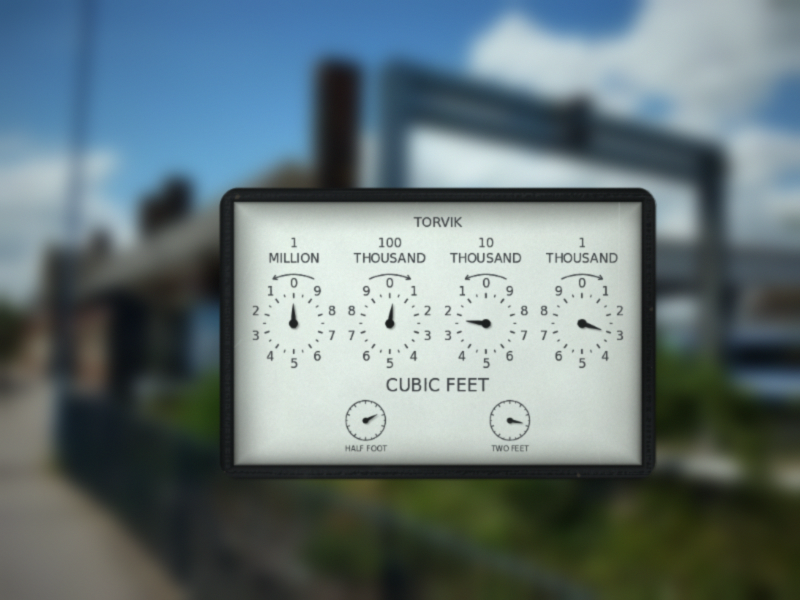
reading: 2300ft³
